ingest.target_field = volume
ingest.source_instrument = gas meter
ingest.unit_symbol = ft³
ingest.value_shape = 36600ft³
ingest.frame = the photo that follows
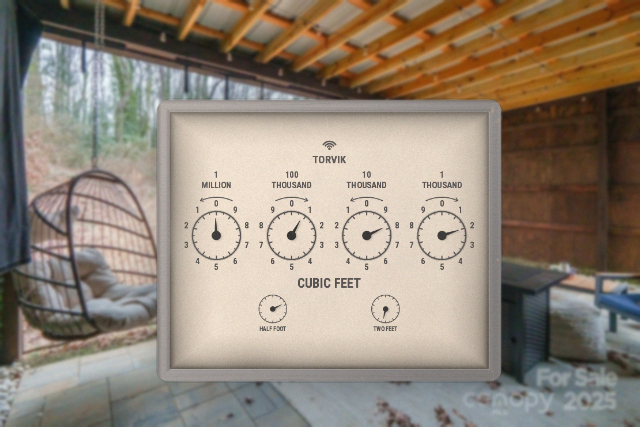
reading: 8200ft³
